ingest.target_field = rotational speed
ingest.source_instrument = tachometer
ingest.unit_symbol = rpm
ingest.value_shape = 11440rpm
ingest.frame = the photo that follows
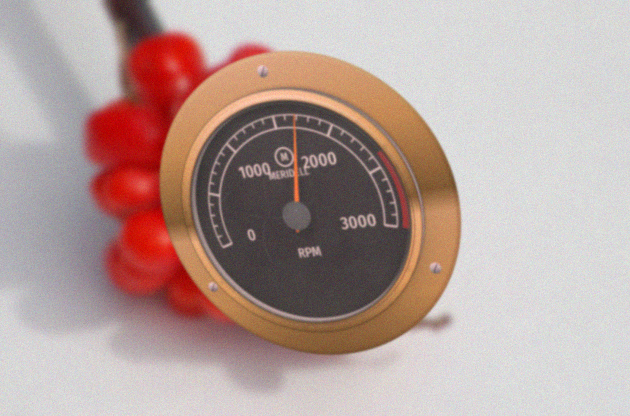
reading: 1700rpm
